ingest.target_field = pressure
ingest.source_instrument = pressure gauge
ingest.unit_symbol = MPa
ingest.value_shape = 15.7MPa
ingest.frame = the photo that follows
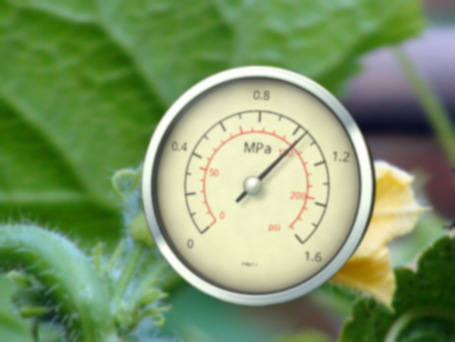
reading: 1.05MPa
